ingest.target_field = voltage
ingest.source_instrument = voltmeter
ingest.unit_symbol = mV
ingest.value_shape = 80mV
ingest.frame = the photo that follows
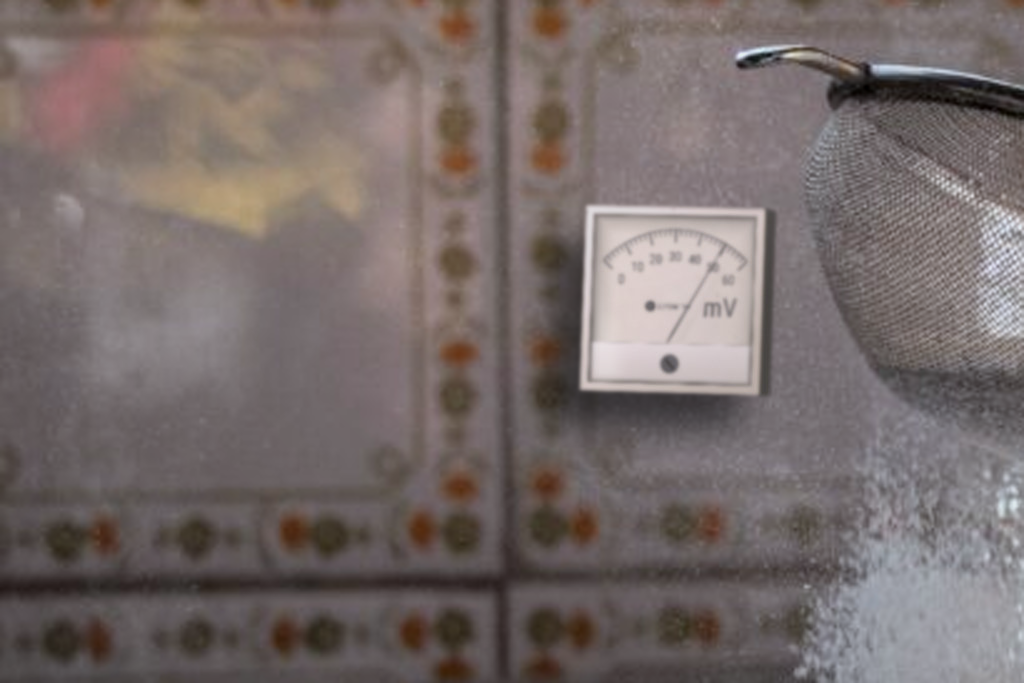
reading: 50mV
